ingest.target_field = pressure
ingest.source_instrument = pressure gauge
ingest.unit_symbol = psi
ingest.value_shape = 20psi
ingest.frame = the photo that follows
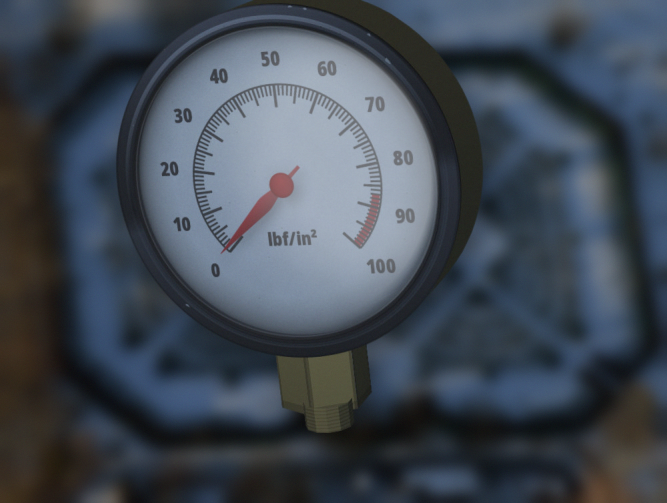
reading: 1psi
